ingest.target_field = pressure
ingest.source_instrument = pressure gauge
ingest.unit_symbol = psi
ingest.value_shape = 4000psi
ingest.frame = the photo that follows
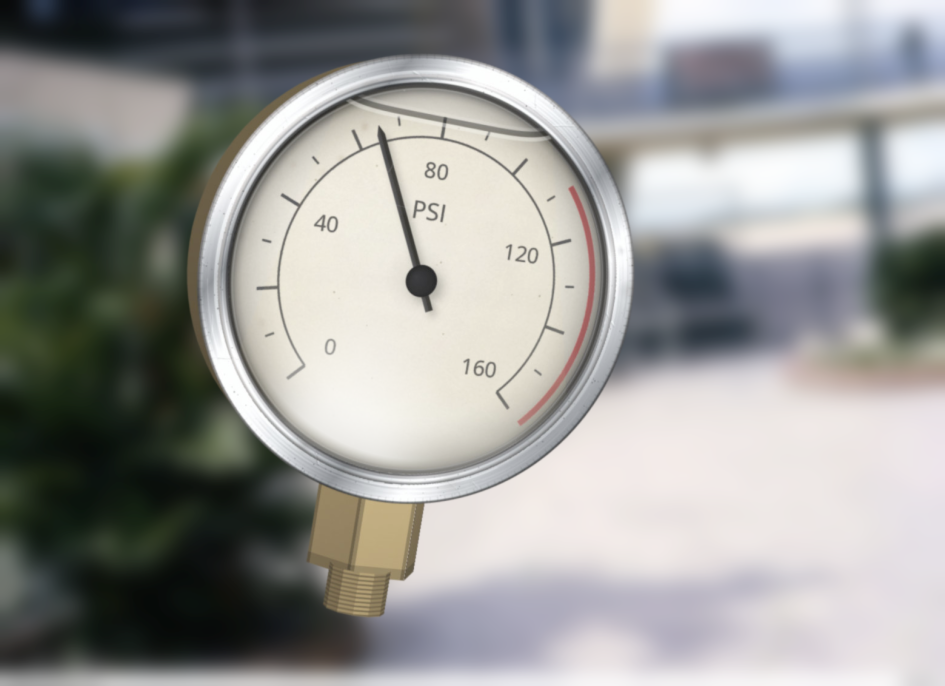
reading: 65psi
